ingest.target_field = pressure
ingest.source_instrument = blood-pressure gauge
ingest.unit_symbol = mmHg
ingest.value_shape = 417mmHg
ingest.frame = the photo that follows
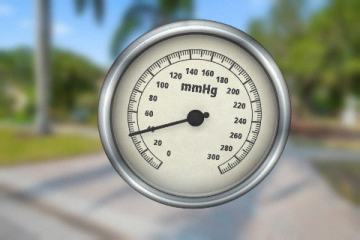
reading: 40mmHg
